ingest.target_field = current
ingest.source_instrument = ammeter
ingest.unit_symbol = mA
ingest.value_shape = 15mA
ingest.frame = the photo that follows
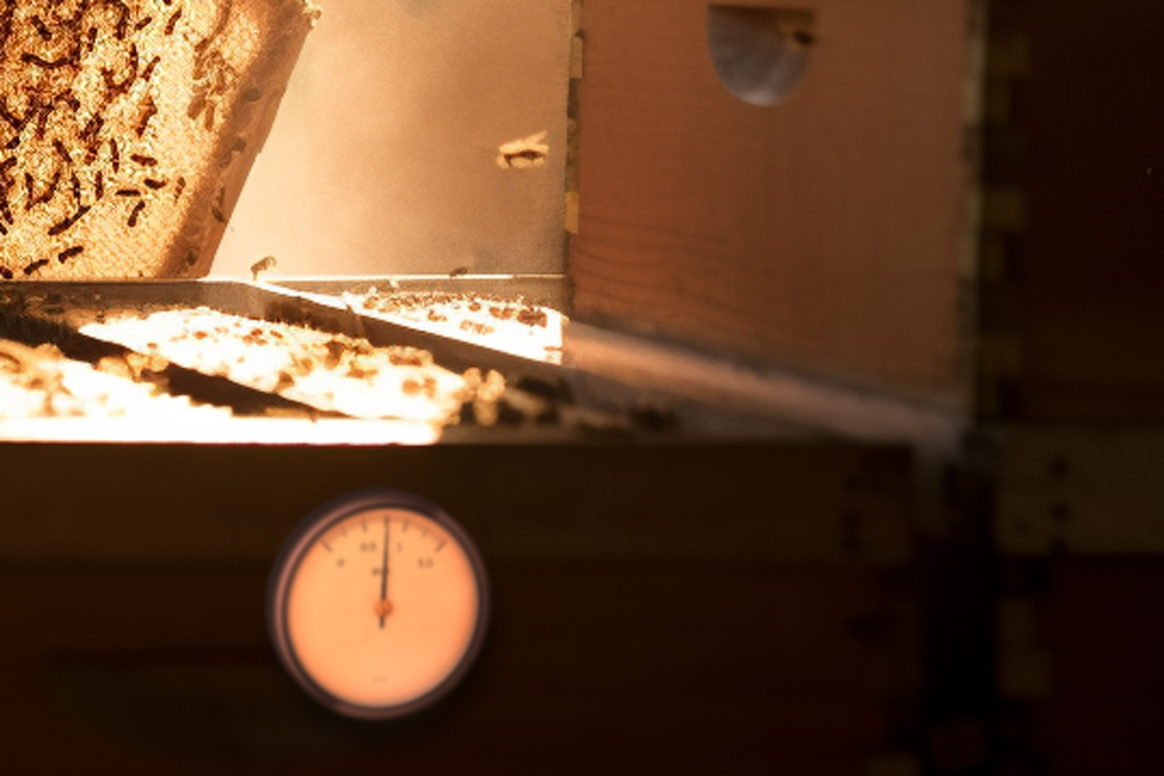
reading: 0.75mA
